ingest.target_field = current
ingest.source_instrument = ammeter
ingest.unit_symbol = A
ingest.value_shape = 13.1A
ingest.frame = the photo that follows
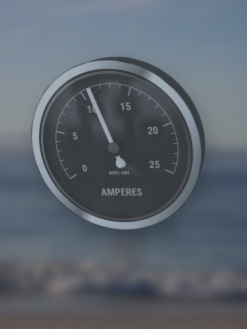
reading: 11A
